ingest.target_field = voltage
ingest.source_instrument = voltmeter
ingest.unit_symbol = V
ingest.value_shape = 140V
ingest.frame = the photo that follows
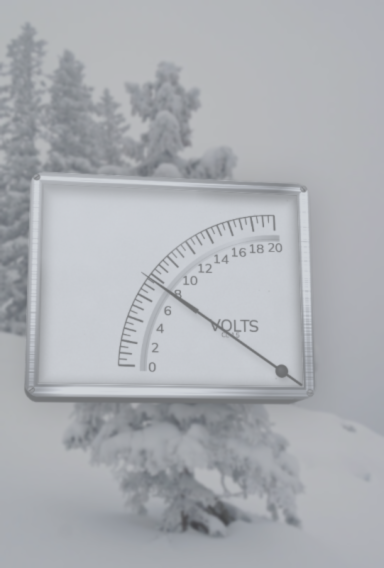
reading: 7.5V
